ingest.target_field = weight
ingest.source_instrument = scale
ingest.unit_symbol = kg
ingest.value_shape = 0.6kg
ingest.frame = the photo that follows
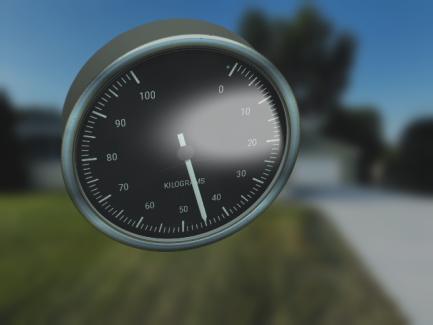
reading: 45kg
